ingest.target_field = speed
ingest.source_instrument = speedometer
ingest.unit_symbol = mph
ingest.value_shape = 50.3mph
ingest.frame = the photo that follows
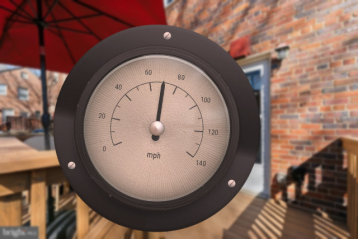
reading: 70mph
